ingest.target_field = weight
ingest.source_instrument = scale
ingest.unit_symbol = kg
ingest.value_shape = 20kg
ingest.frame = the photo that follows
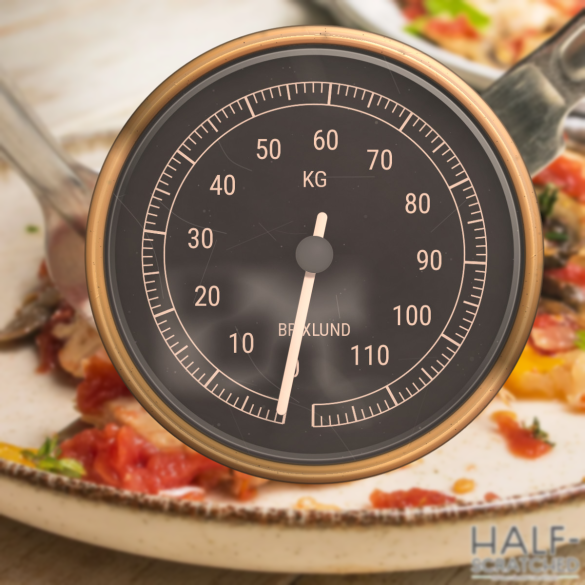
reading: 0.5kg
